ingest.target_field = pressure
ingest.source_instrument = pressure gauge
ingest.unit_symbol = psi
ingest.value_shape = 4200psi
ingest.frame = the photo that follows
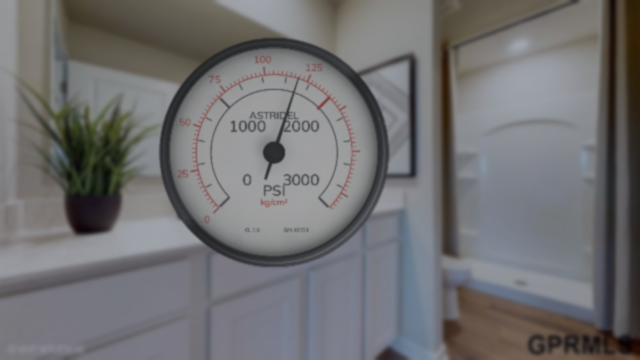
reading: 1700psi
